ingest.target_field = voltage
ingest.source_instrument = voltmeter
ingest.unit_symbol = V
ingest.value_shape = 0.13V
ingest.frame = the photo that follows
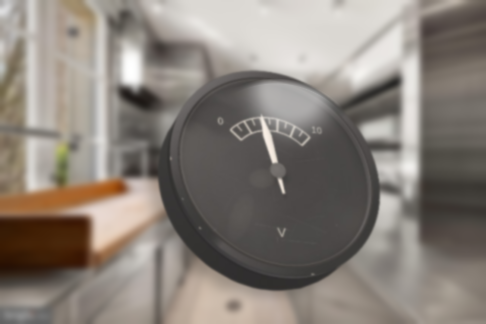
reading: 4V
